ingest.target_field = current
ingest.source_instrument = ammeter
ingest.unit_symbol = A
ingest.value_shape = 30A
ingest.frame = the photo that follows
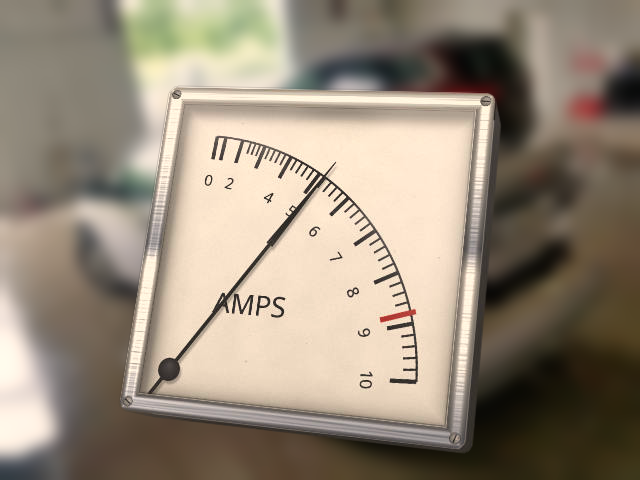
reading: 5.2A
